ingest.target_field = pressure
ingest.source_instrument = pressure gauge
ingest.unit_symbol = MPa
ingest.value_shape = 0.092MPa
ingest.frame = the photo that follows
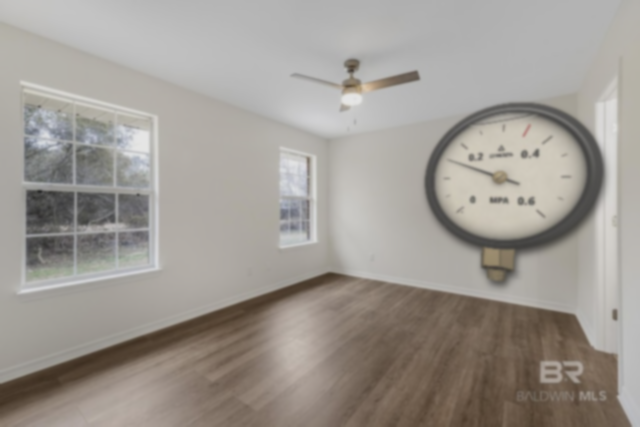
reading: 0.15MPa
